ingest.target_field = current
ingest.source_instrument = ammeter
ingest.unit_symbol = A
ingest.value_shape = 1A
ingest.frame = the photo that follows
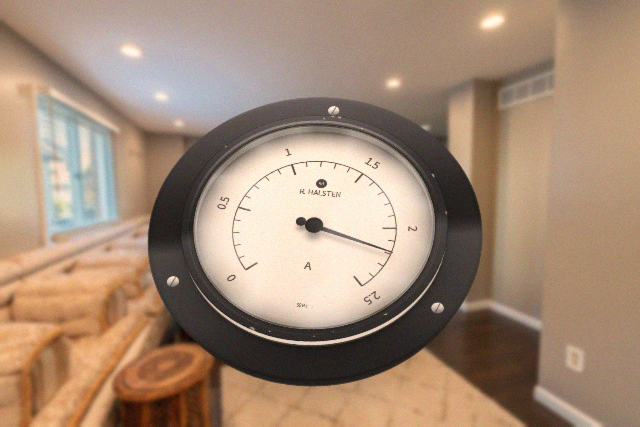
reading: 2.2A
